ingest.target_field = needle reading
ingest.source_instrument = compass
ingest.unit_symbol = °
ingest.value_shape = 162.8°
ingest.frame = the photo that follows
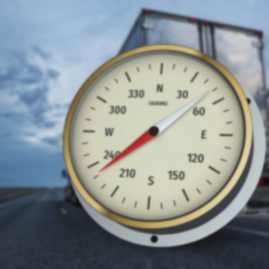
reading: 230°
